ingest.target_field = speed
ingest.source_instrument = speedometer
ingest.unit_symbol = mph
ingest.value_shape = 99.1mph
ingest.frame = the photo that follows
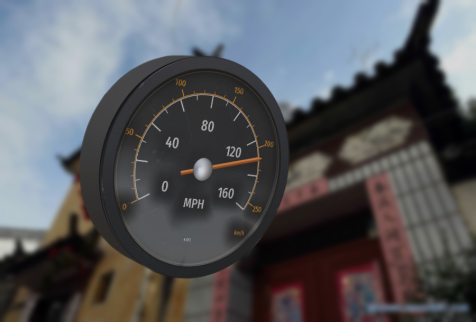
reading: 130mph
